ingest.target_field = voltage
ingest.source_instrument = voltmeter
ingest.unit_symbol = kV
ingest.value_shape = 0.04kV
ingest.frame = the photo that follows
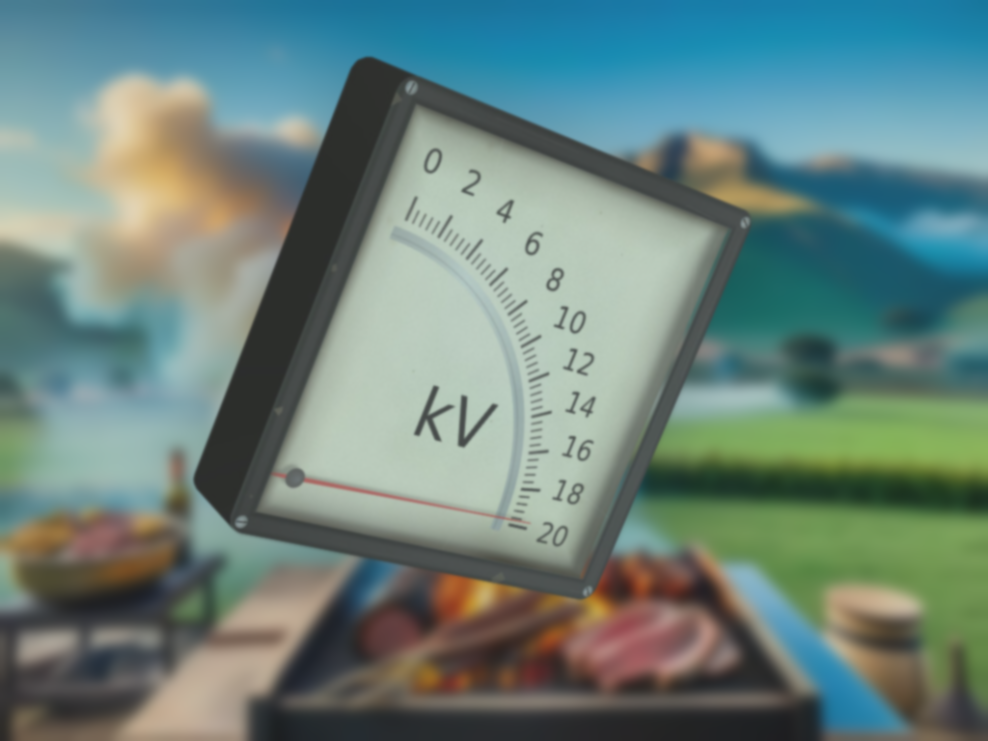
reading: 19.6kV
